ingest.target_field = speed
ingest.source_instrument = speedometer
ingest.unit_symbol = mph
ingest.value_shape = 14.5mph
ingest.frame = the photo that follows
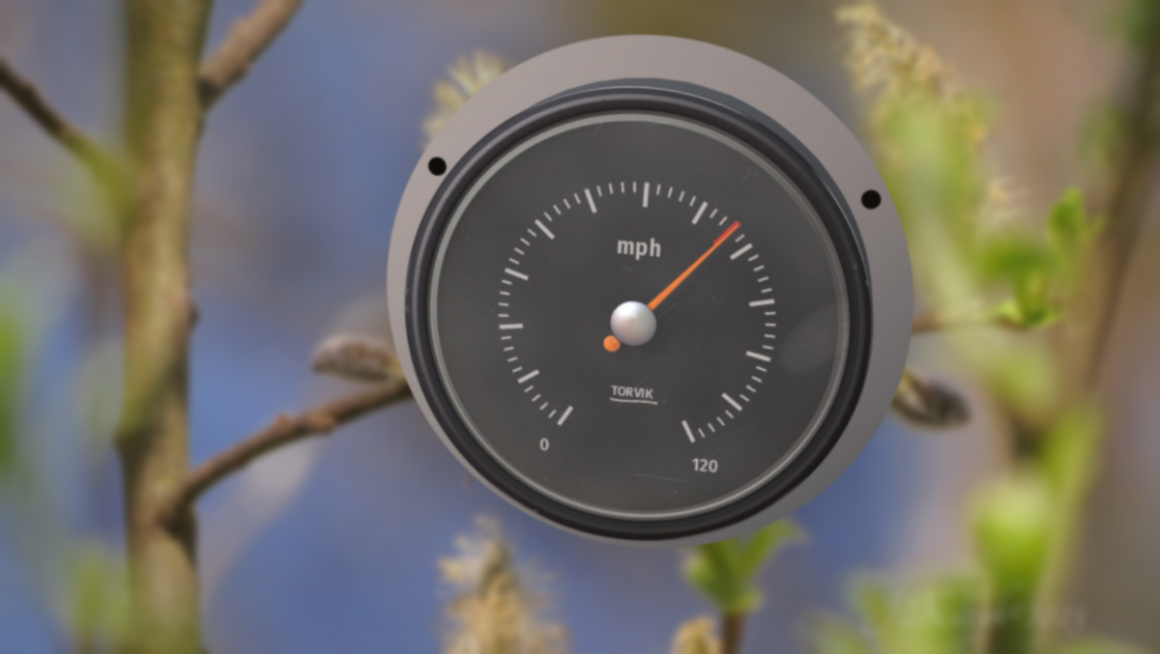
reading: 76mph
